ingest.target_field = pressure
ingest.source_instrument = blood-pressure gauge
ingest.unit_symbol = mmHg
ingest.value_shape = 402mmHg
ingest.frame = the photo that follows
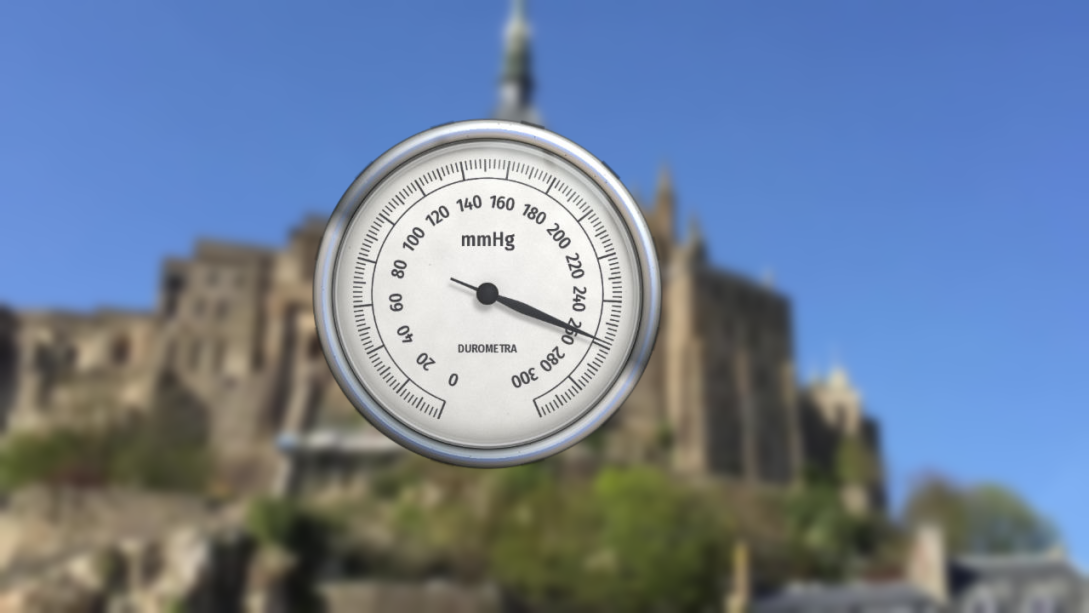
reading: 258mmHg
